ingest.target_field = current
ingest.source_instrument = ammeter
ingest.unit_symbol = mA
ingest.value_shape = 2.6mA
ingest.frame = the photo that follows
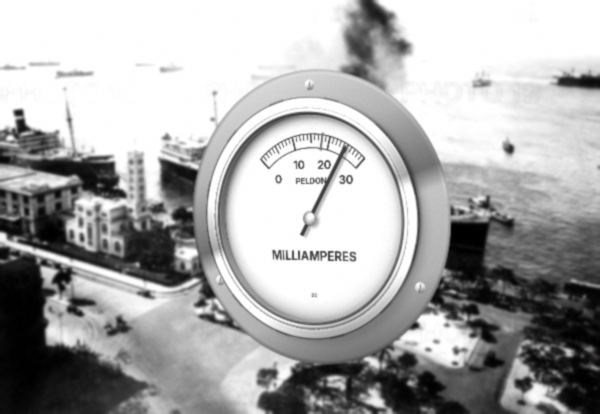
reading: 25mA
